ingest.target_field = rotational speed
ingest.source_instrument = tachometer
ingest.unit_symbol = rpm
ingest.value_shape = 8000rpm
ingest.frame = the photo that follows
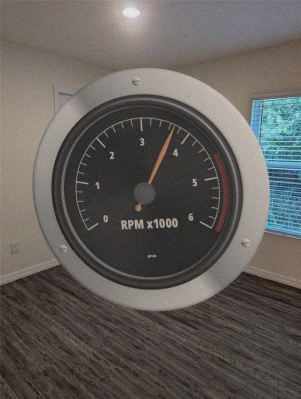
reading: 3700rpm
